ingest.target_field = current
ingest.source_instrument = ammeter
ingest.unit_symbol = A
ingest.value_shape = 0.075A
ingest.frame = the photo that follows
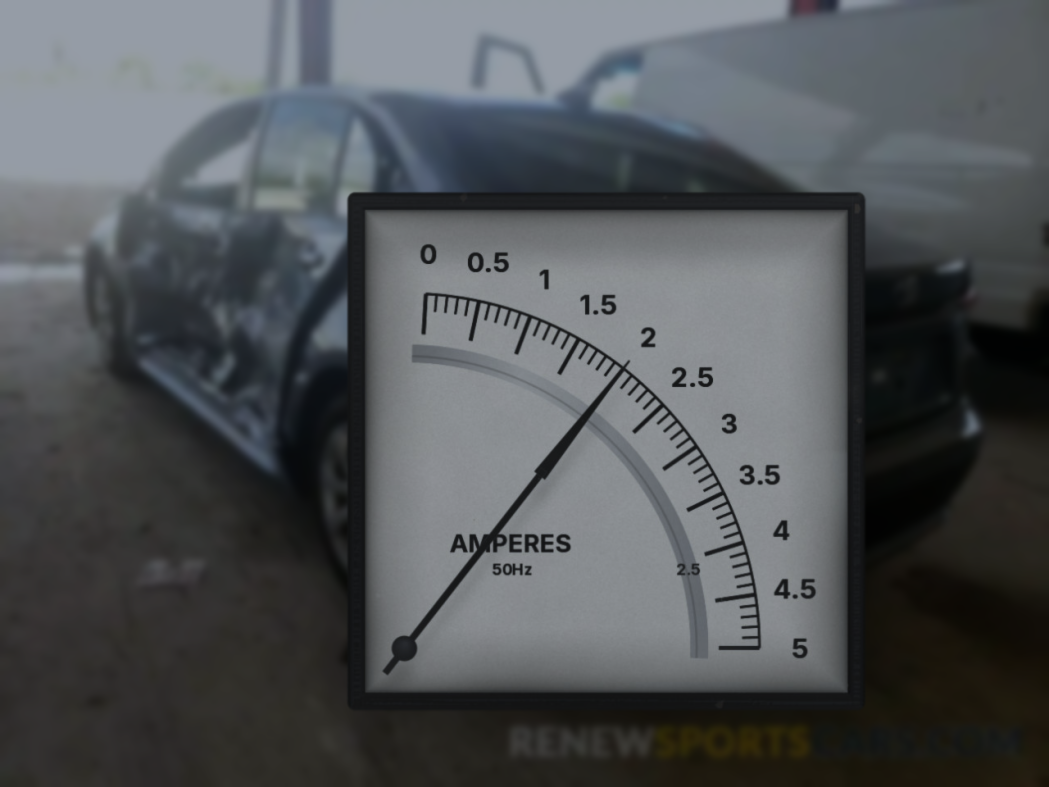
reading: 2A
